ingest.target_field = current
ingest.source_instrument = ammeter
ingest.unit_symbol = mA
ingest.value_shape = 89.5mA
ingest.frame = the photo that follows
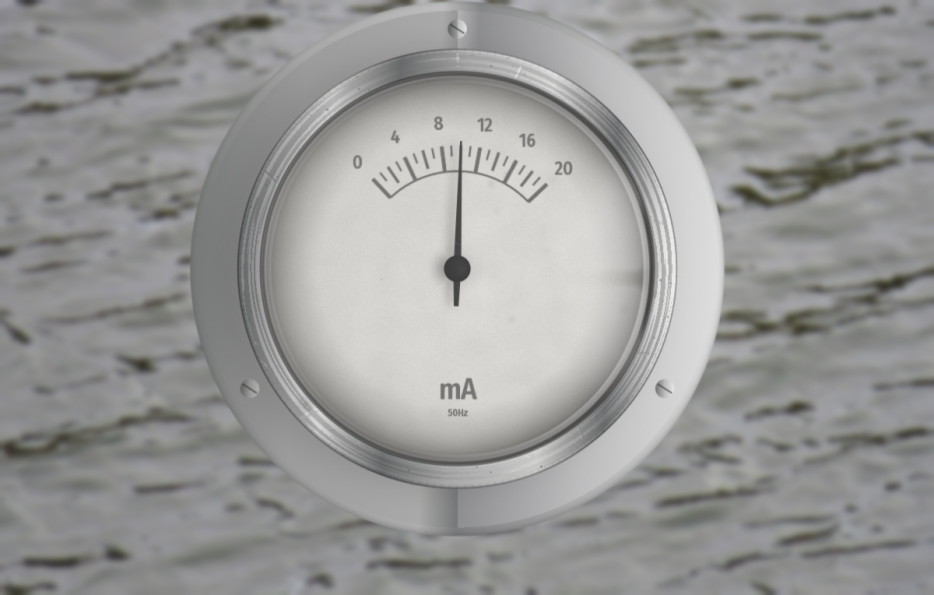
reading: 10mA
